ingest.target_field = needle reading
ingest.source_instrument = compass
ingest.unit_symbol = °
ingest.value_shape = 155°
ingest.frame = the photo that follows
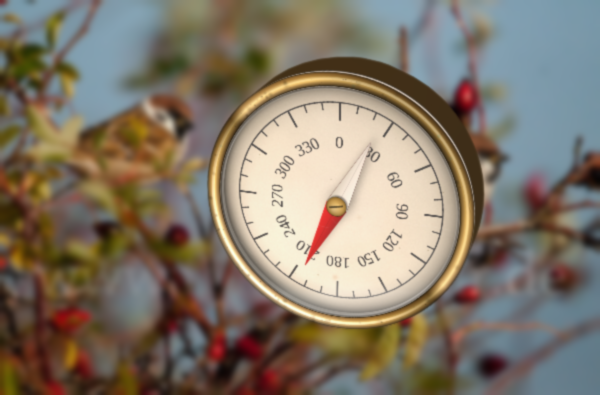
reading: 205°
